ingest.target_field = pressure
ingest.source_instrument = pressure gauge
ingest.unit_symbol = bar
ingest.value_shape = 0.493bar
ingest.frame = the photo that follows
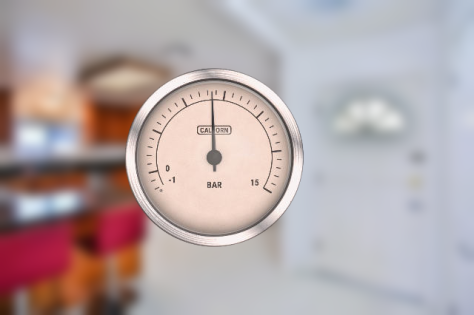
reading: 6.75bar
